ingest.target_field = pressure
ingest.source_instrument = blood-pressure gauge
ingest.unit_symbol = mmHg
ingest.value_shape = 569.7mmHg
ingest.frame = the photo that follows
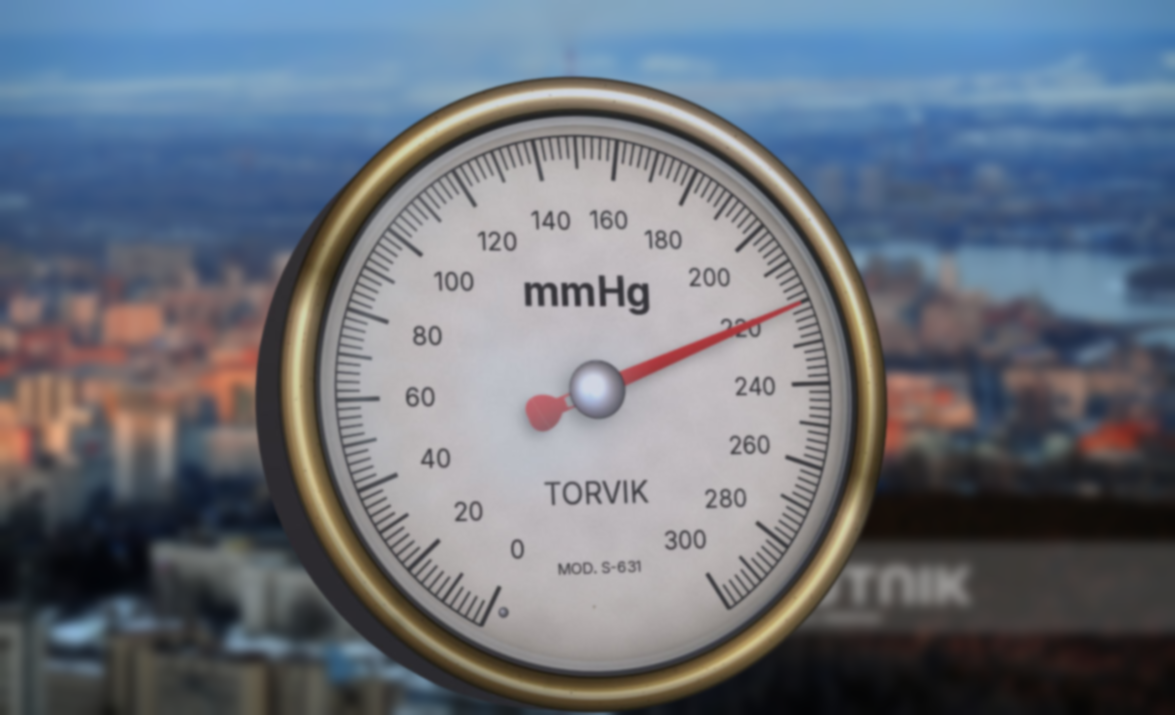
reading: 220mmHg
